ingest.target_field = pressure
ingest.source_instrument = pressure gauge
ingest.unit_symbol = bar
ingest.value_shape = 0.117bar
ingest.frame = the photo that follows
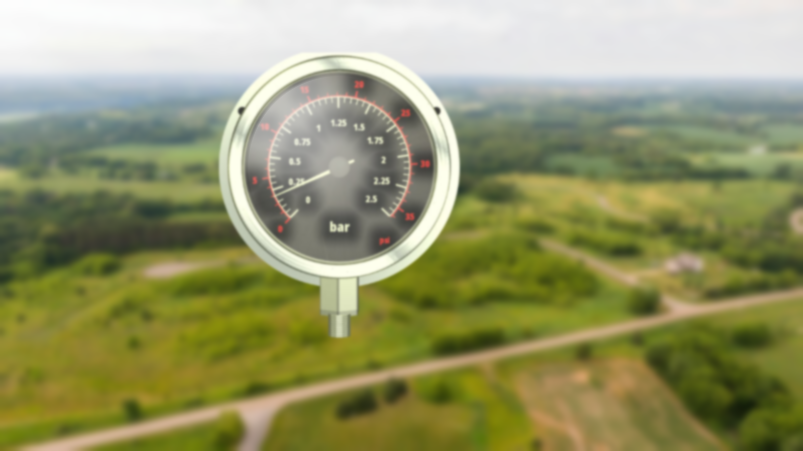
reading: 0.2bar
